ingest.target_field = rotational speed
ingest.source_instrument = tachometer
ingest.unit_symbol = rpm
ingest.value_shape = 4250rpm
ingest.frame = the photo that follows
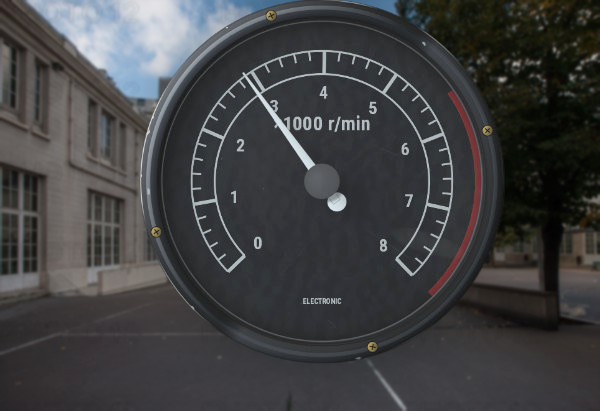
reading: 2900rpm
